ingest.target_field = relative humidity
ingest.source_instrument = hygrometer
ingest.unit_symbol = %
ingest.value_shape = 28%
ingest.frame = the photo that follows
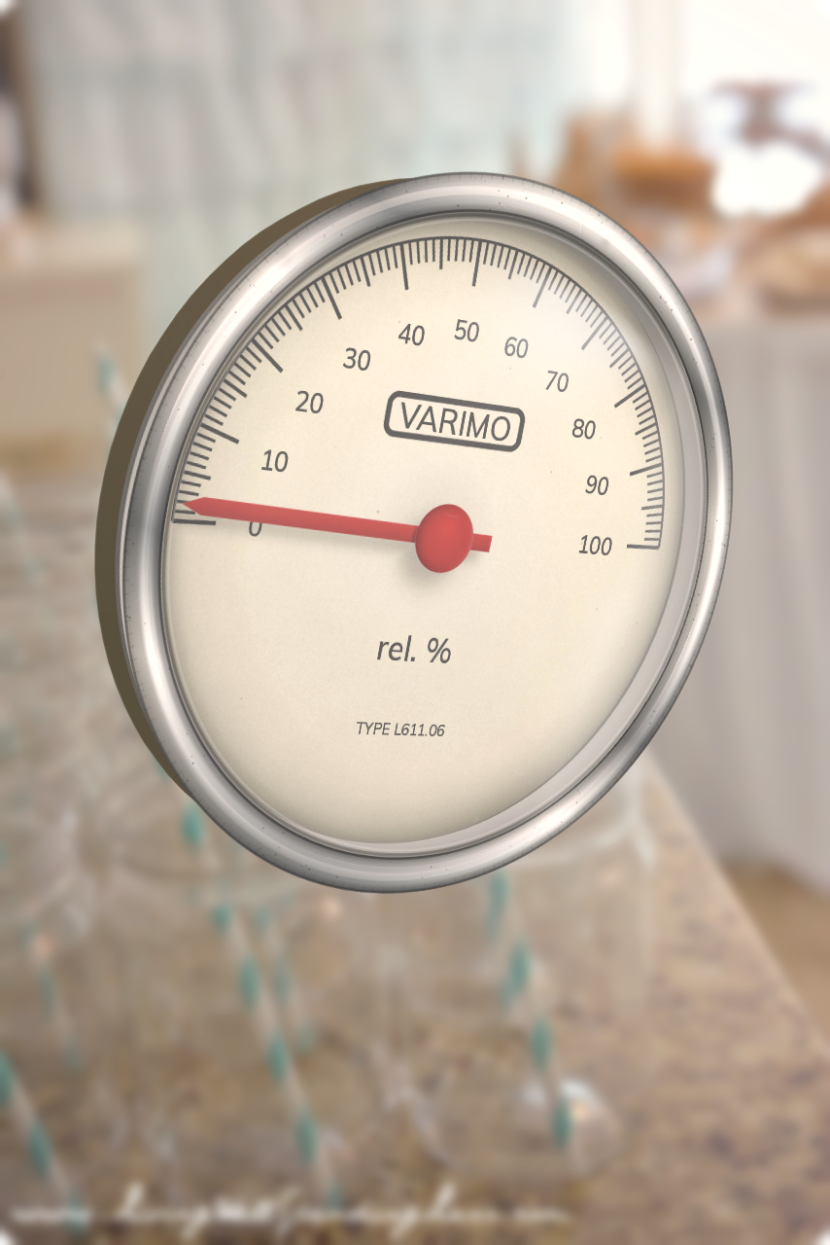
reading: 2%
